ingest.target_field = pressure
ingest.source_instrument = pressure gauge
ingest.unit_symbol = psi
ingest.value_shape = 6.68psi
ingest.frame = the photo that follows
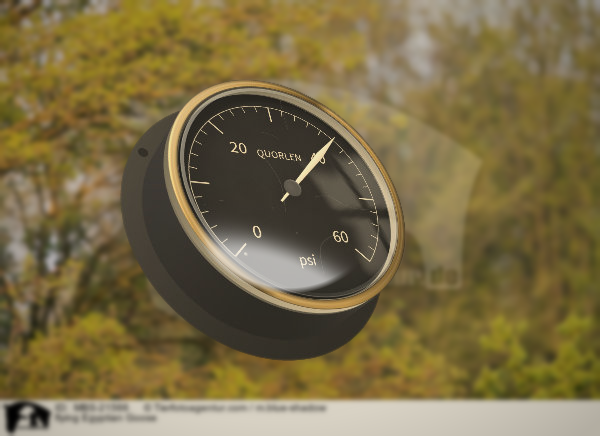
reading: 40psi
